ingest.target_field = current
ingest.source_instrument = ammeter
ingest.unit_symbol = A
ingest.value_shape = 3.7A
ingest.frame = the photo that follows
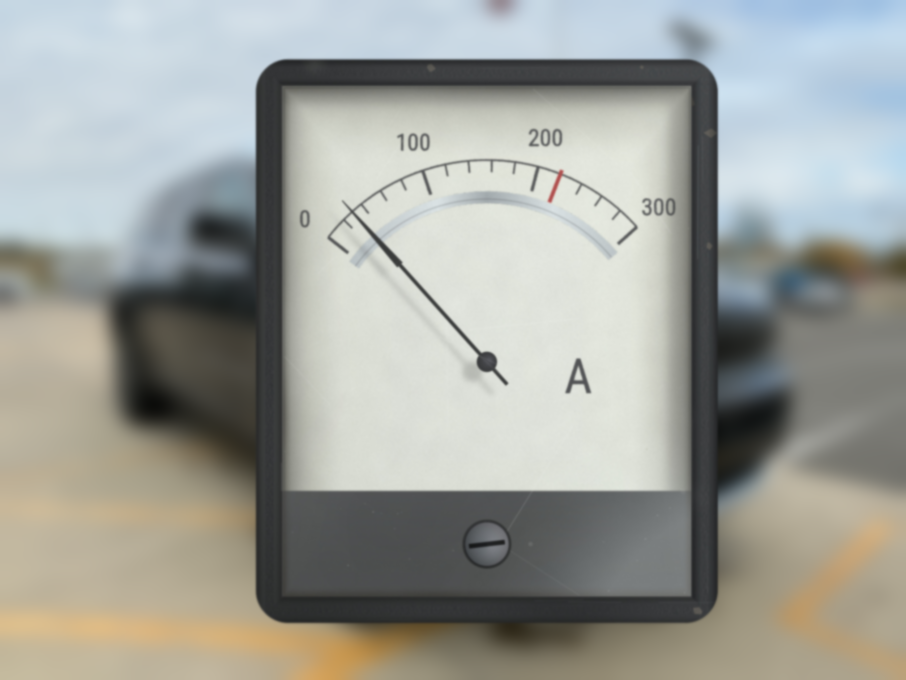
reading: 30A
